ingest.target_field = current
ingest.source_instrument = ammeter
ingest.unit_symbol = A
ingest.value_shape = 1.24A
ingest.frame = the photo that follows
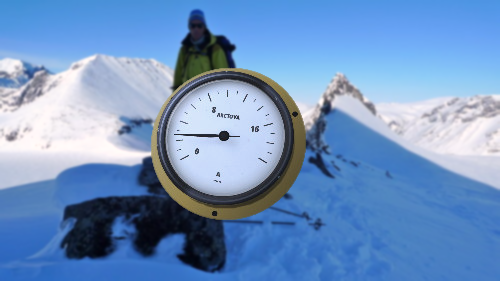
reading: 2.5A
